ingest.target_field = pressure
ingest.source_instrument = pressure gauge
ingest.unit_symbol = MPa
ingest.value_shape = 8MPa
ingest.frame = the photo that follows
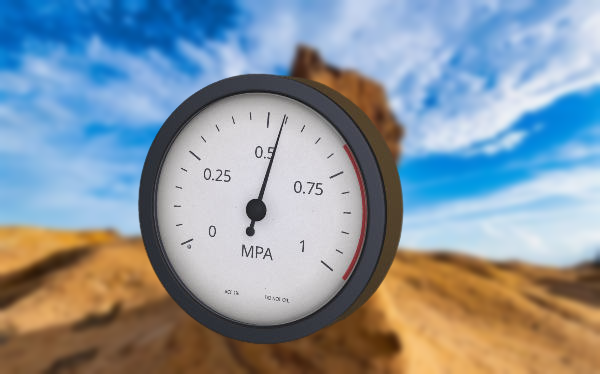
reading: 0.55MPa
